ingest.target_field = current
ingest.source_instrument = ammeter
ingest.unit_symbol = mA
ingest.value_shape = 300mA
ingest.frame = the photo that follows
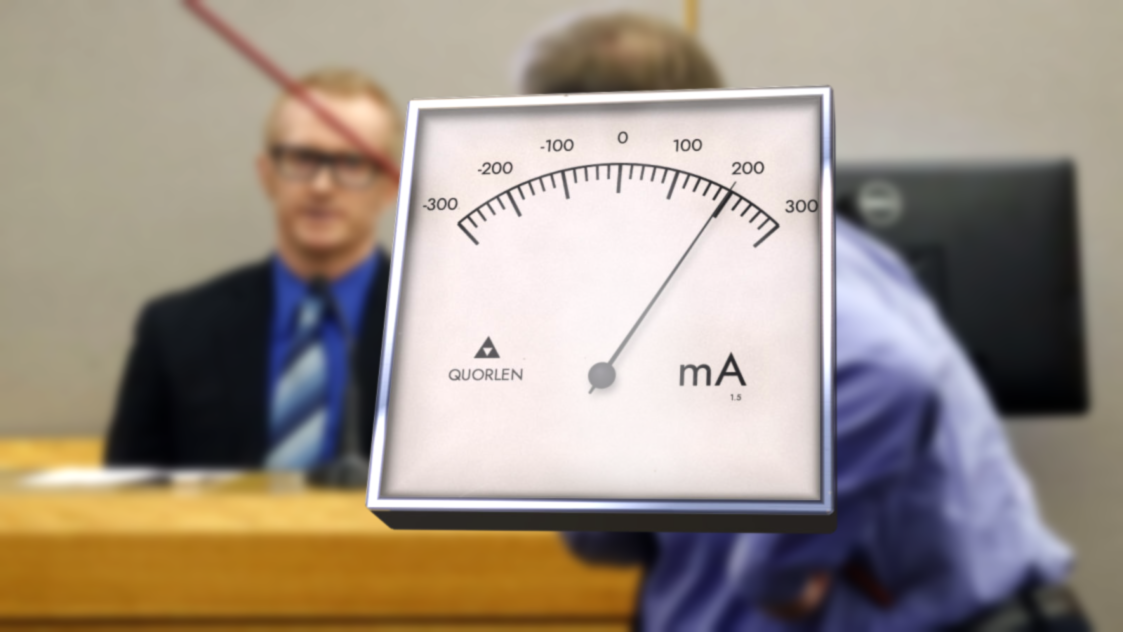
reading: 200mA
